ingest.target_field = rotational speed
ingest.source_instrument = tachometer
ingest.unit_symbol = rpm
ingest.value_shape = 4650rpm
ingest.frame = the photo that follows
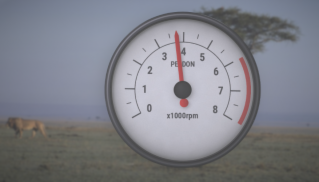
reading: 3750rpm
